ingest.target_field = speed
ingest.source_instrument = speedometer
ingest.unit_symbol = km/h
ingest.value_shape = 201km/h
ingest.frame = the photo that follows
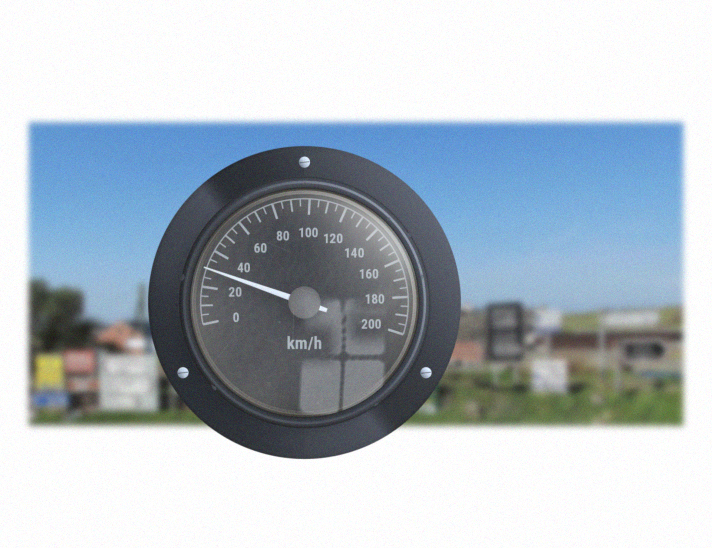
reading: 30km/h
